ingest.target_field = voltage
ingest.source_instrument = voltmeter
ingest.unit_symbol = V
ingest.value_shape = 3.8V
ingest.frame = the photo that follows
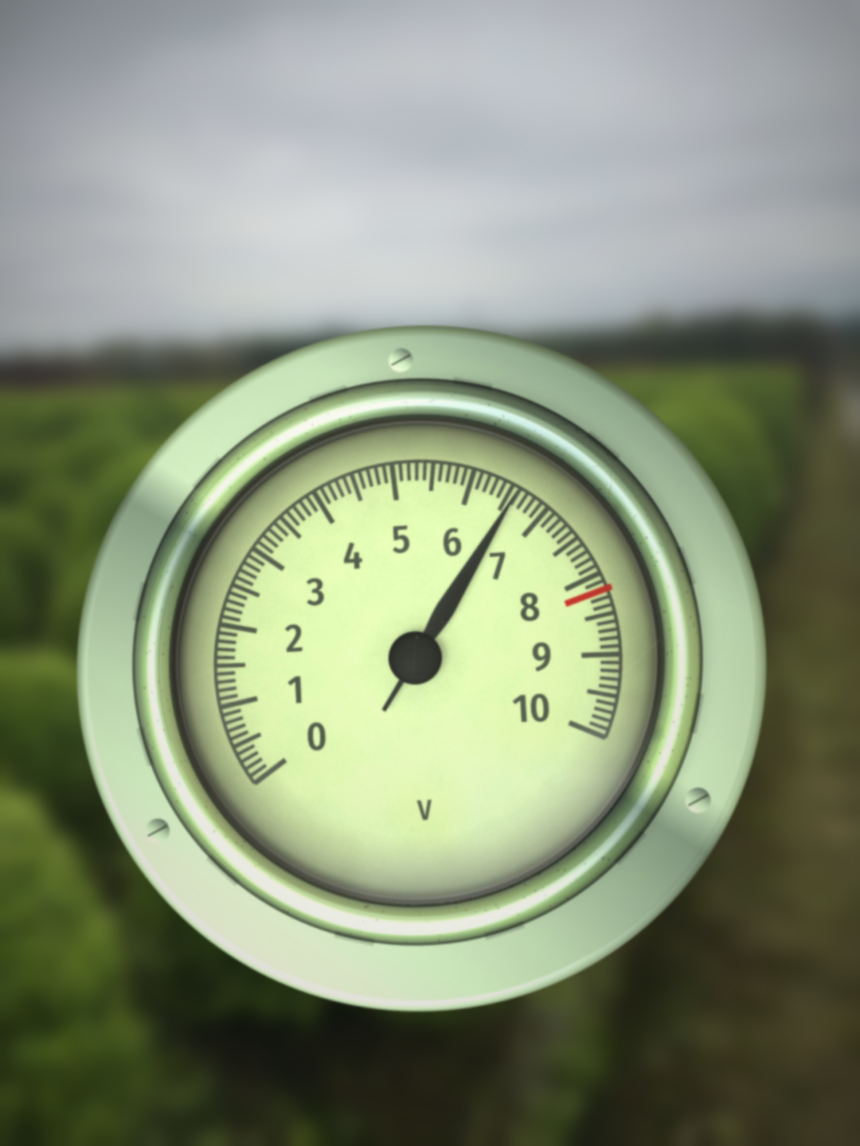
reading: 6.6V
